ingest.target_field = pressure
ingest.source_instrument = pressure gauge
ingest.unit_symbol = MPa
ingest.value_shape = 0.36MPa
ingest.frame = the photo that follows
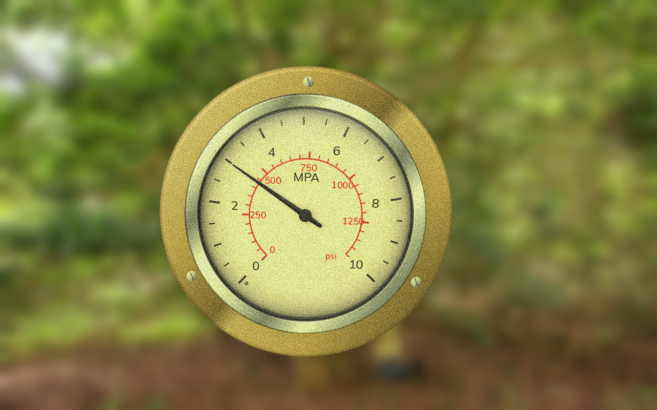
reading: 3MPa
